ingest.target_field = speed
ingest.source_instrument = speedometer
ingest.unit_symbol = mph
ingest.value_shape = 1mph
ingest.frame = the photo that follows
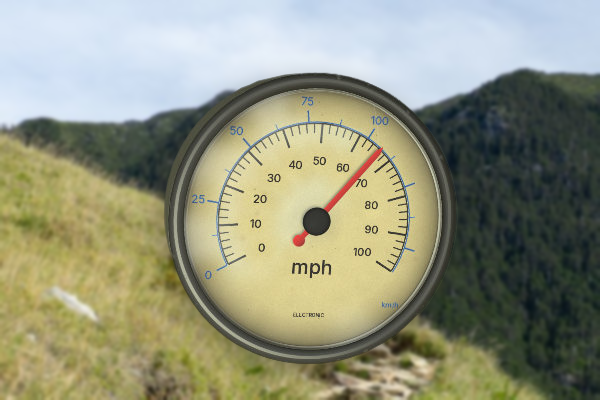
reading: 66mph
